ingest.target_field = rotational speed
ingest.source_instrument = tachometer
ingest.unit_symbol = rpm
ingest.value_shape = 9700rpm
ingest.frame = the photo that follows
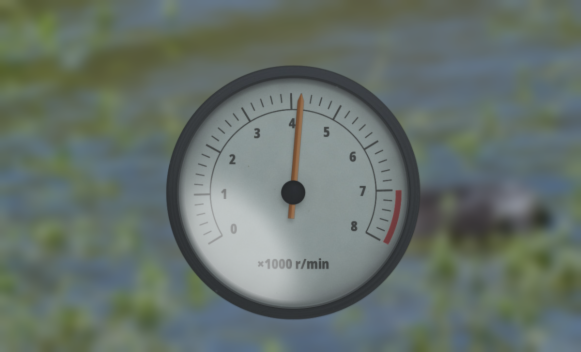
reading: 4200rpm
